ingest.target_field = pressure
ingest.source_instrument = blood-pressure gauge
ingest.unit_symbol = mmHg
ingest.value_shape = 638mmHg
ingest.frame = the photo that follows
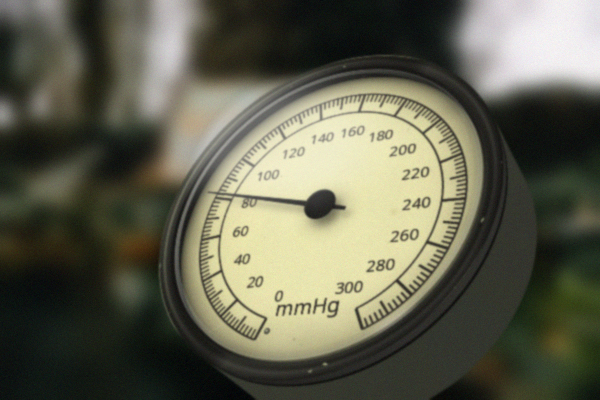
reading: 80mmHg
